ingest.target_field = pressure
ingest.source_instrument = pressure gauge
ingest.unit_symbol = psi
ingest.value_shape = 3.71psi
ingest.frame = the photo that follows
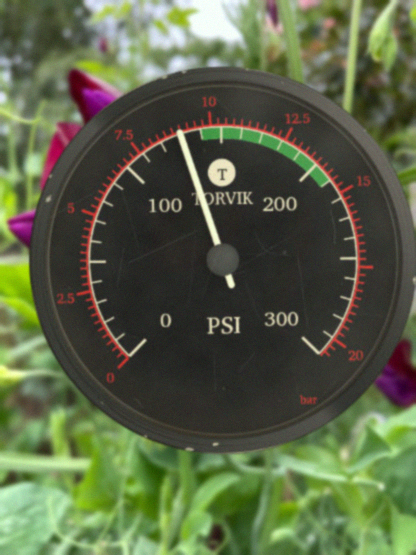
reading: 130psi
